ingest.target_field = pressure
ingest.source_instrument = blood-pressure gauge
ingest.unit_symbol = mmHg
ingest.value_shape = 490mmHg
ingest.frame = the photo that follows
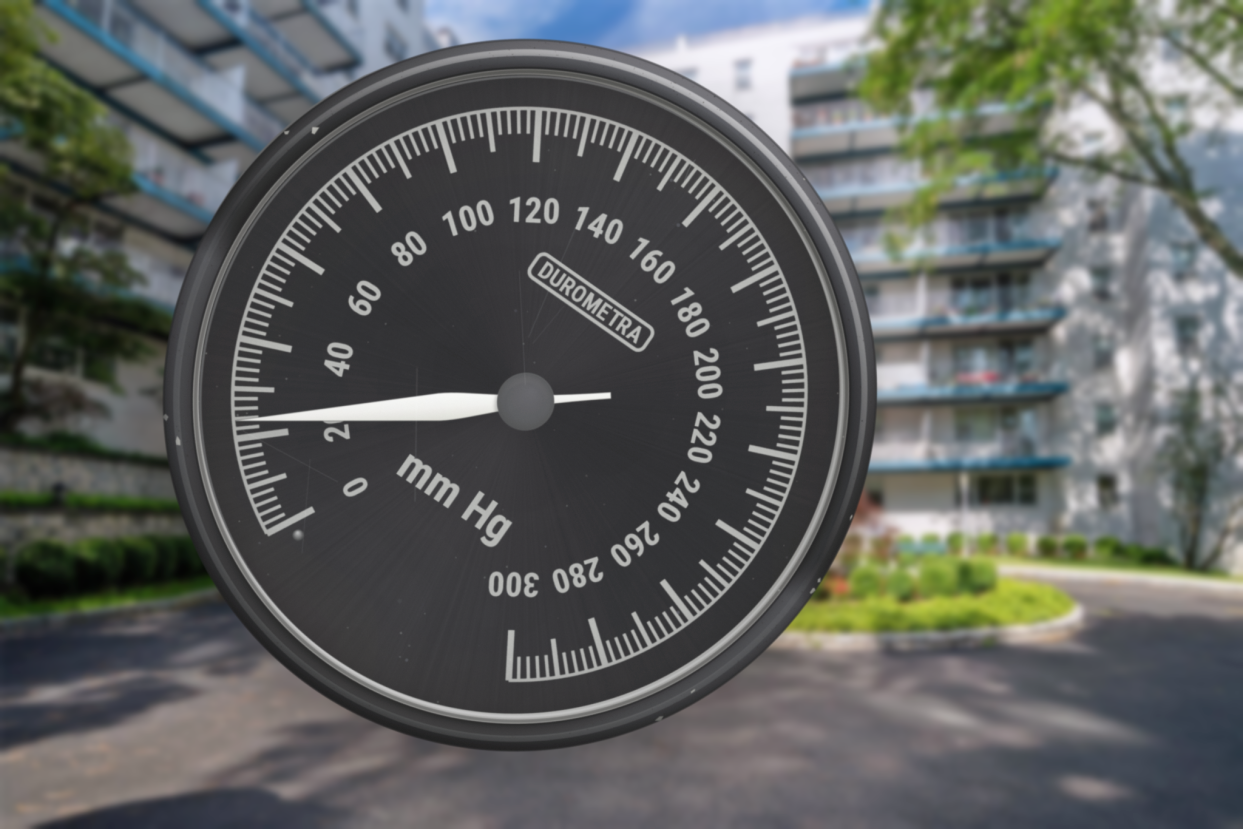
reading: 24mmHg
